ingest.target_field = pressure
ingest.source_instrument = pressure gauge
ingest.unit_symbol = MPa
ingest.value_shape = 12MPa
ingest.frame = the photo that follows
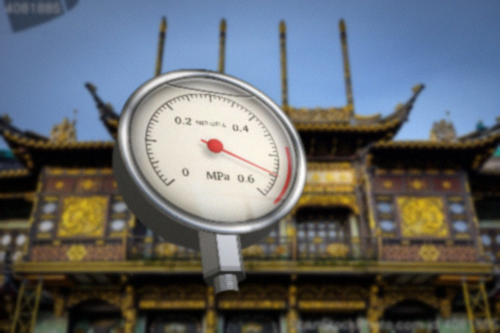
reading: 0.55MPa
